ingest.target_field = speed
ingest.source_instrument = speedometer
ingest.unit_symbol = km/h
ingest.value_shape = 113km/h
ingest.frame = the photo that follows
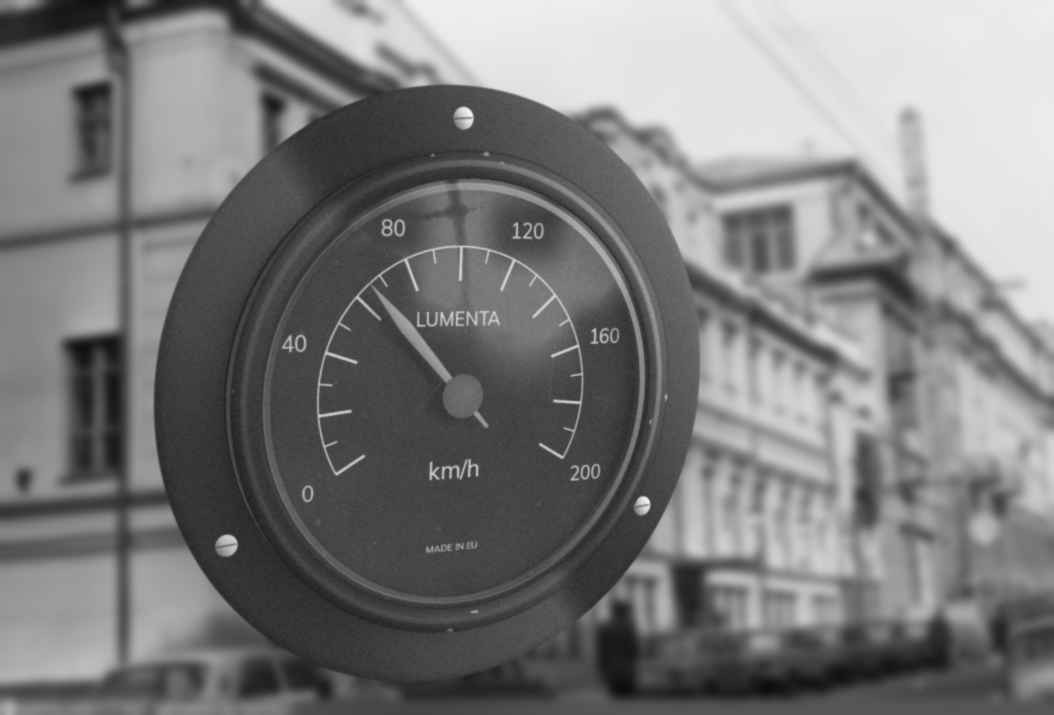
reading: 65km/h
